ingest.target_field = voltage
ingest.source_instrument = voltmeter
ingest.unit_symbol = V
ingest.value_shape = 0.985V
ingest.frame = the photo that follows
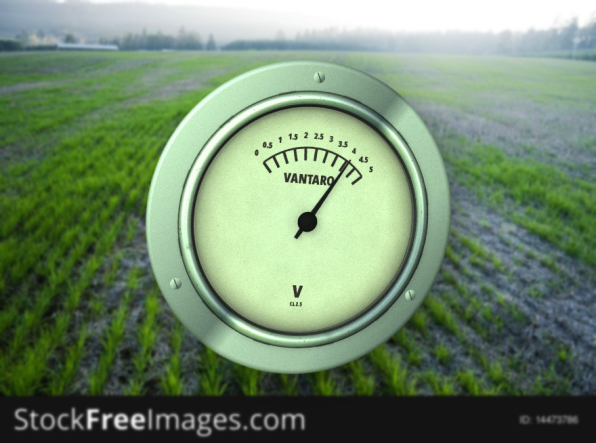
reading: 4V
